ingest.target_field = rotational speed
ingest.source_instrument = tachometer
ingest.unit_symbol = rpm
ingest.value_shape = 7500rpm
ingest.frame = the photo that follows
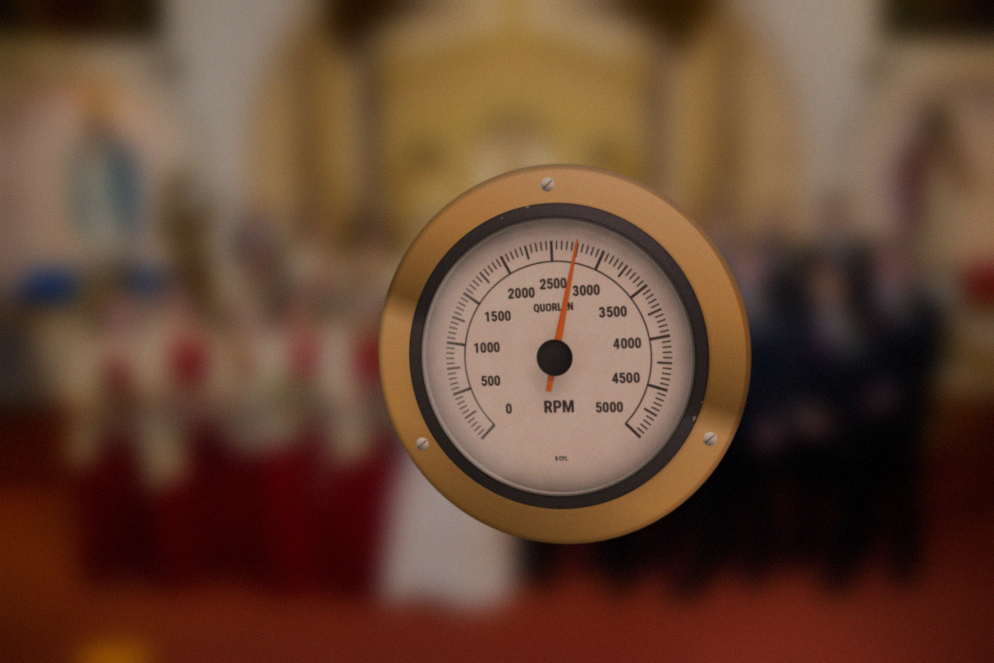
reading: 2750rpm
